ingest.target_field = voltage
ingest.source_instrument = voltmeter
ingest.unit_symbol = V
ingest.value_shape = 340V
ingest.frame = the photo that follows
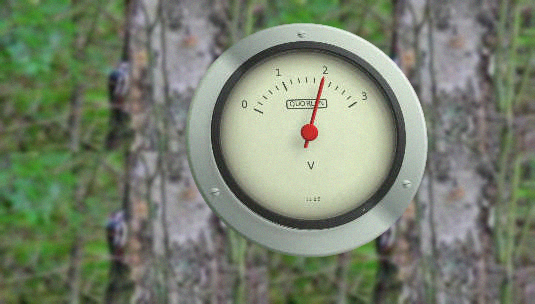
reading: 2V
